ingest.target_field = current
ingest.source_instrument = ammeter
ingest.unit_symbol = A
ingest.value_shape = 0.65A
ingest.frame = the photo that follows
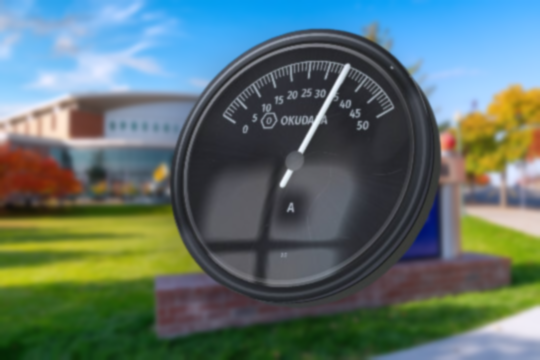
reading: 35A
